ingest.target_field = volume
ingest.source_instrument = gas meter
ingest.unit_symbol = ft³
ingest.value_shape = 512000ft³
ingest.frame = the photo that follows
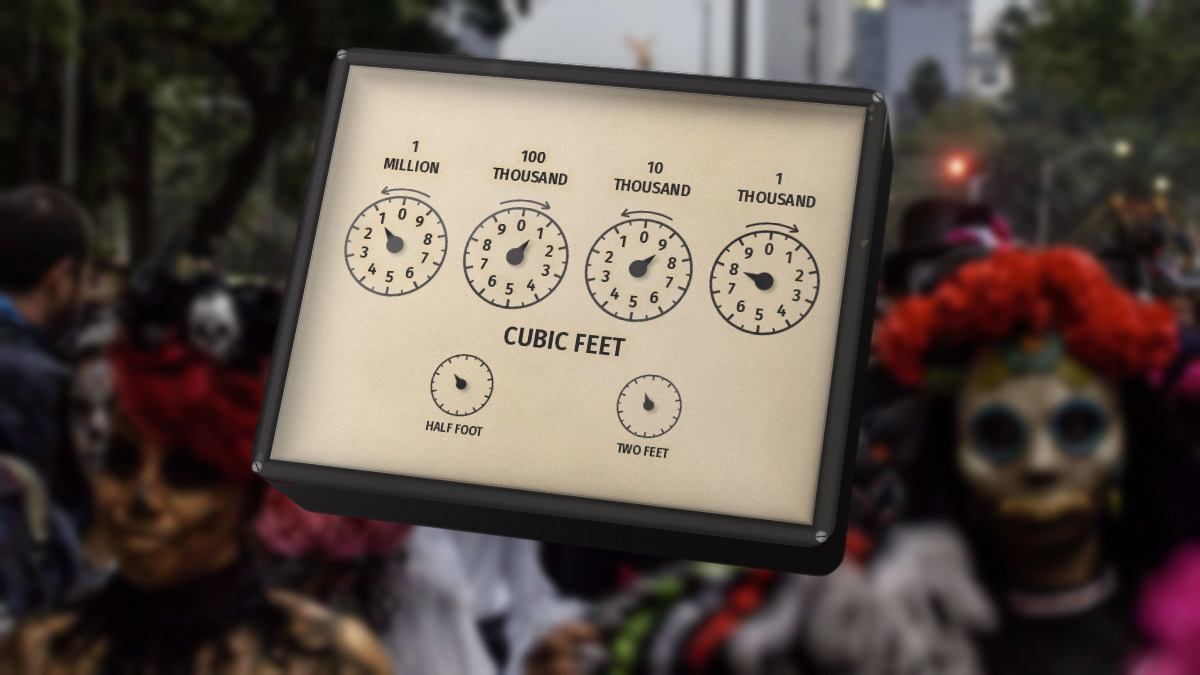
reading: 108800ft³
